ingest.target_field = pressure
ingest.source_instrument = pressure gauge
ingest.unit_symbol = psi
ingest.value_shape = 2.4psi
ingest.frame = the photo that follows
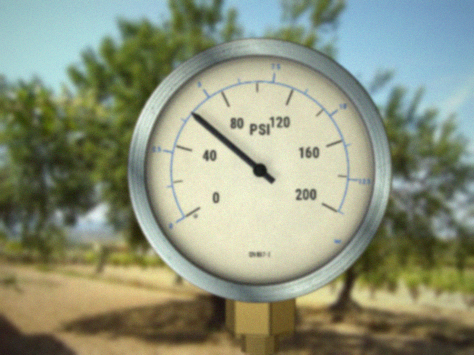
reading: 60psi
